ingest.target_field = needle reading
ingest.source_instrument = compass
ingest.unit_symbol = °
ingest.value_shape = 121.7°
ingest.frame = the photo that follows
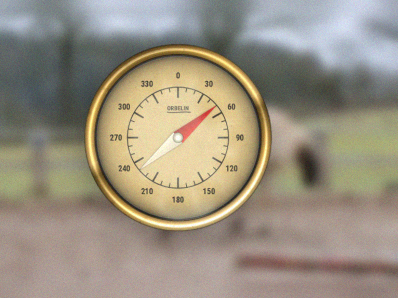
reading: 50°
